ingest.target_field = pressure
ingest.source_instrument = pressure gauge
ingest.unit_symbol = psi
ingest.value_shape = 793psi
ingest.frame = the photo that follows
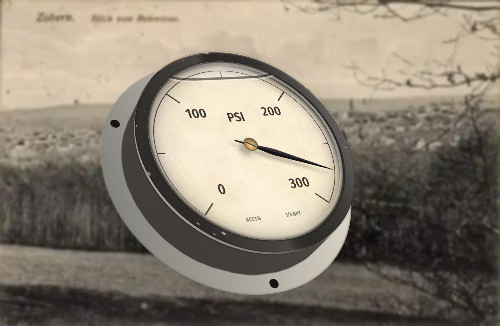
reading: 275psi
